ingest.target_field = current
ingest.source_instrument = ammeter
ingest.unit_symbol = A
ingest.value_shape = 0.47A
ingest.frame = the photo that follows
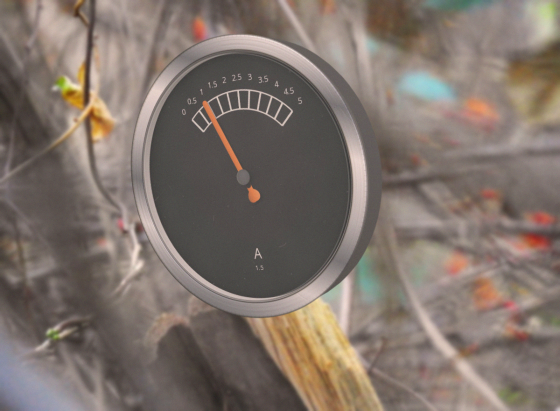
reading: 1A
